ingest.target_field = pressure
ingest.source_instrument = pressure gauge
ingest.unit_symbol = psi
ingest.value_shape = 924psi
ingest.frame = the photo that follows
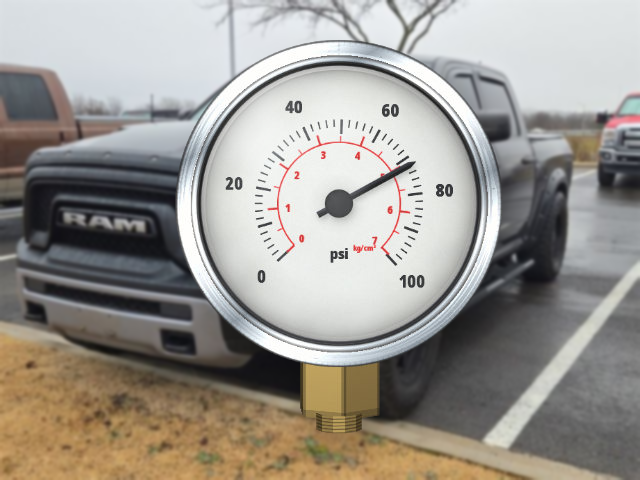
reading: 72psi
